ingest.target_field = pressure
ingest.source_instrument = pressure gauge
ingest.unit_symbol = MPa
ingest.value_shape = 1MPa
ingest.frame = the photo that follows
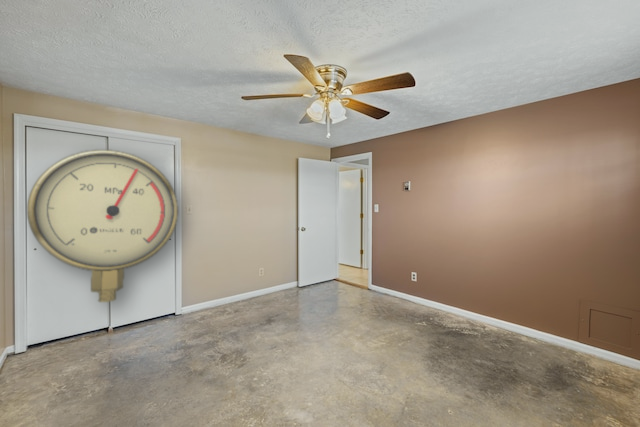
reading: 35MPa
